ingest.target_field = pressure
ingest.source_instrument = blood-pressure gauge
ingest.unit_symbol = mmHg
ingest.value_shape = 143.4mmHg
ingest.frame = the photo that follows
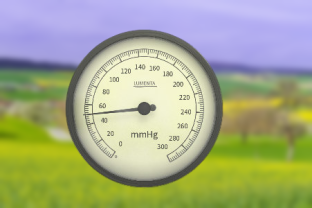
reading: 50mmHg
